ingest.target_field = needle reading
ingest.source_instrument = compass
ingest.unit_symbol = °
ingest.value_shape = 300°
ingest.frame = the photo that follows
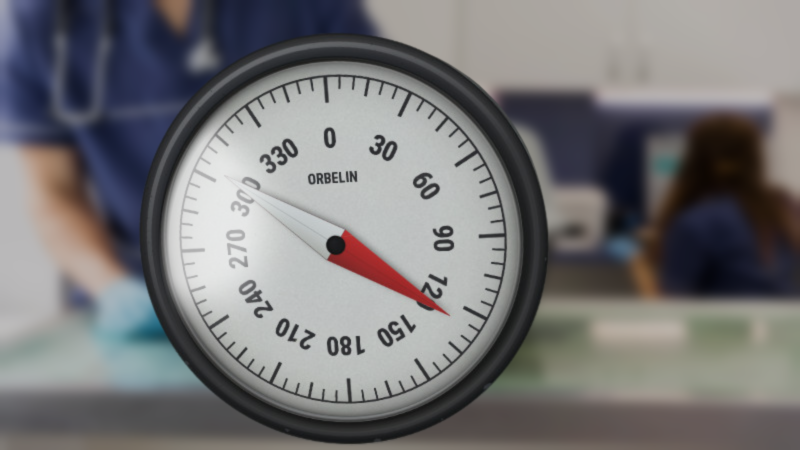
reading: 125°
